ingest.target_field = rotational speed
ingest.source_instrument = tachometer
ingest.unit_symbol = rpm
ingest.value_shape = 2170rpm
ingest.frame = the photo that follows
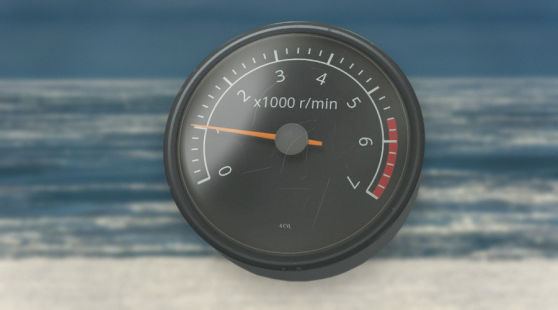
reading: 1000rpm
